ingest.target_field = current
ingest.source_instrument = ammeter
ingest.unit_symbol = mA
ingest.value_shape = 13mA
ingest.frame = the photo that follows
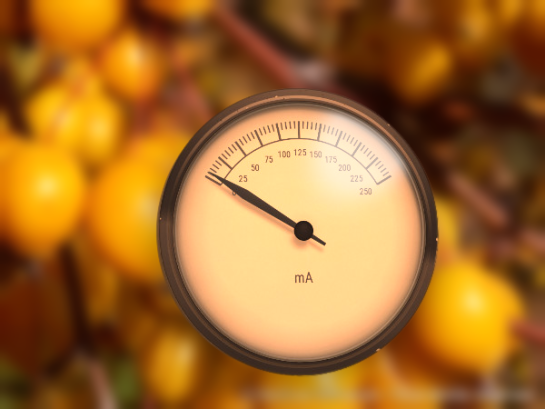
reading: 5mA
